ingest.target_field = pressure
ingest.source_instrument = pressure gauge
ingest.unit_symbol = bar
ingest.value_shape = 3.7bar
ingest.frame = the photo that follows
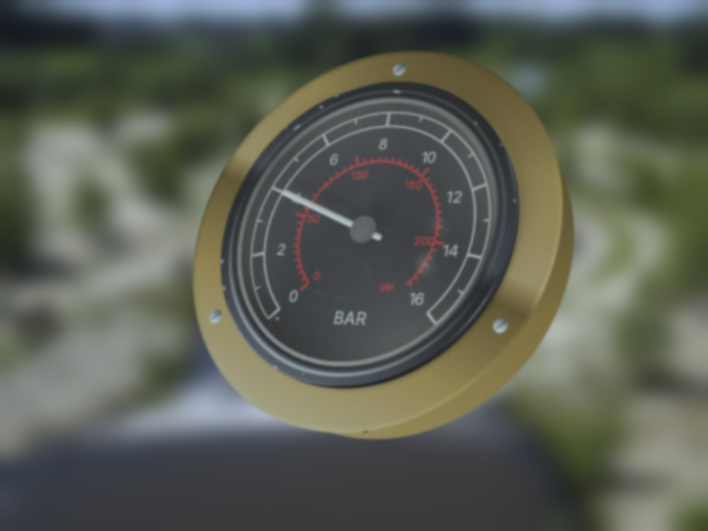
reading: 4bar
